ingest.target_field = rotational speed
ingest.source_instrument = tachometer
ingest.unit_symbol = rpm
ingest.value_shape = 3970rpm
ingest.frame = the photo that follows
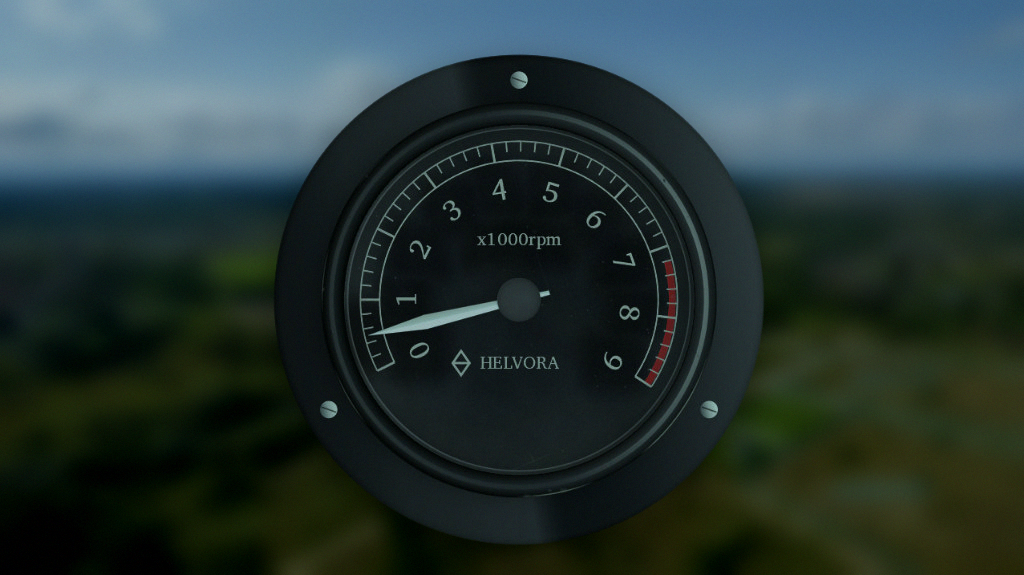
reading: 500rpm
